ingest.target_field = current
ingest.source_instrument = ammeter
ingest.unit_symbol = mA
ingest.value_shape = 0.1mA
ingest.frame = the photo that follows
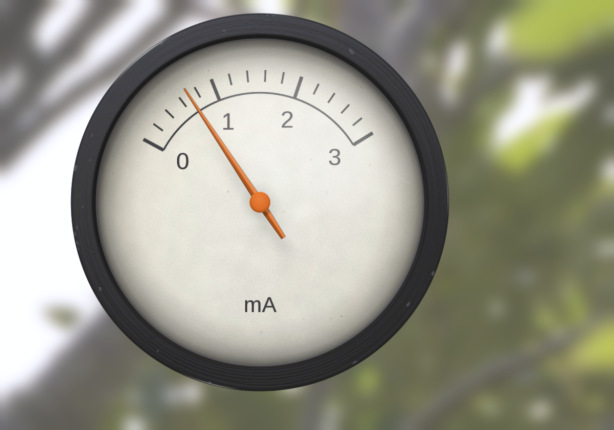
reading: 0.7mA
